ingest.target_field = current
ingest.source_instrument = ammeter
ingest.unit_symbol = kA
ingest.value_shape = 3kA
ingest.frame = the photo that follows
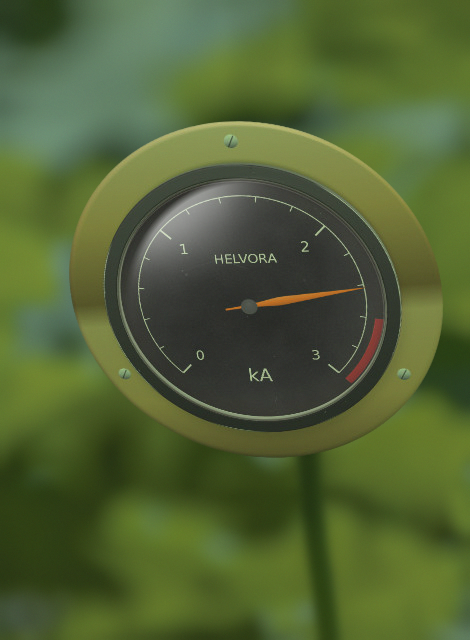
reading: 2.4kA
